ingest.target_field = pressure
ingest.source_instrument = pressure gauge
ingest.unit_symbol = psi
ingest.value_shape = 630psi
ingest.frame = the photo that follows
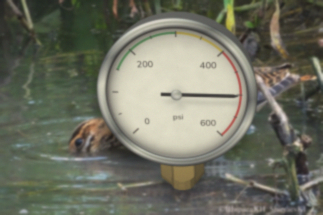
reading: 500psi
